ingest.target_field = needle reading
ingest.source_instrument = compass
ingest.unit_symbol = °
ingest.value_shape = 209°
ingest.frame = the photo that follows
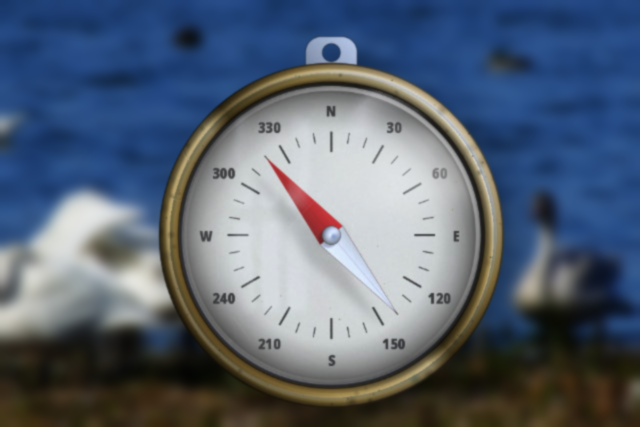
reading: 320°
